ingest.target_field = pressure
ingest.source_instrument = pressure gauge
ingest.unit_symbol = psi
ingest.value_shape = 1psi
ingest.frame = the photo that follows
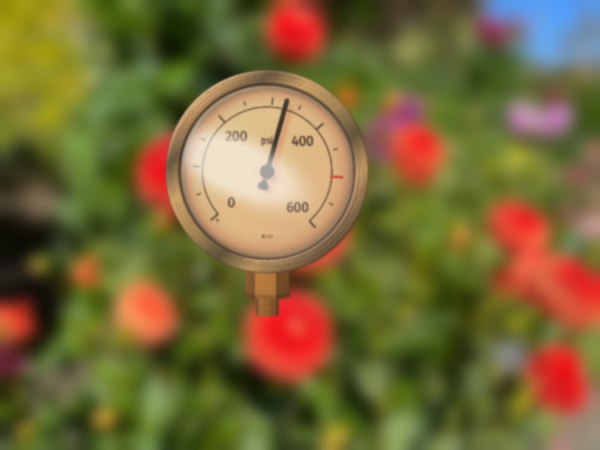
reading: 325psi
